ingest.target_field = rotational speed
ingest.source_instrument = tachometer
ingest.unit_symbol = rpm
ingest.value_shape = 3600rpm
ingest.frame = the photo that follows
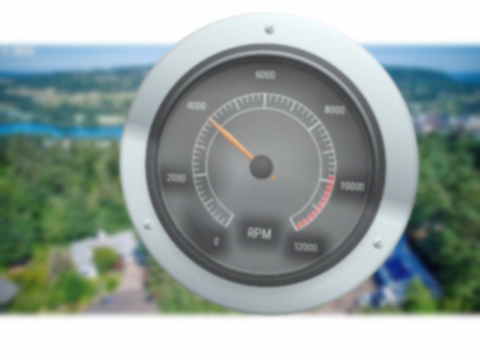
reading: 4000rpm
